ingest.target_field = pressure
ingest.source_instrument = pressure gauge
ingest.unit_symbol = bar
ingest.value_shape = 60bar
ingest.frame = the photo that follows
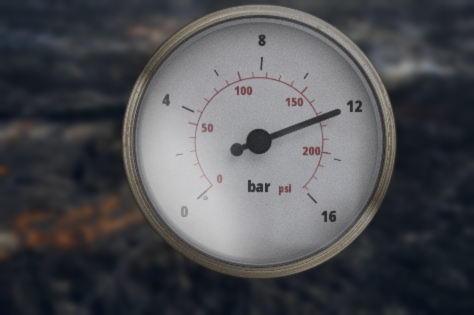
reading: 12bar
